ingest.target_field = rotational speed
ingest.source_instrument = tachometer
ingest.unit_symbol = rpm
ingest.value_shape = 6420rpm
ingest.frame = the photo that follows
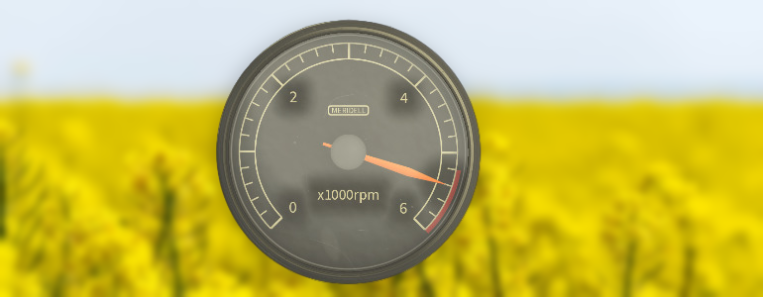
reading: 5400rpm
